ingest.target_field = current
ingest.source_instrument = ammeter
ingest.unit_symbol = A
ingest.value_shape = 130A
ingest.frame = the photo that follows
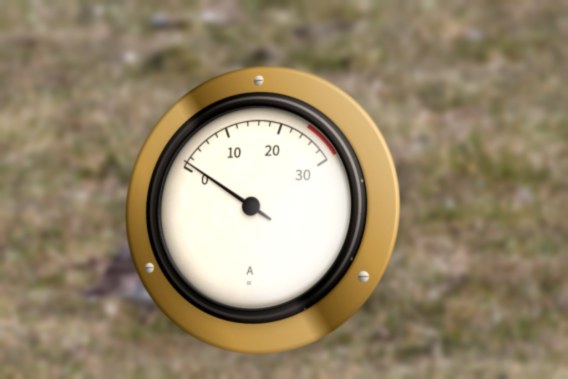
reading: 1A
